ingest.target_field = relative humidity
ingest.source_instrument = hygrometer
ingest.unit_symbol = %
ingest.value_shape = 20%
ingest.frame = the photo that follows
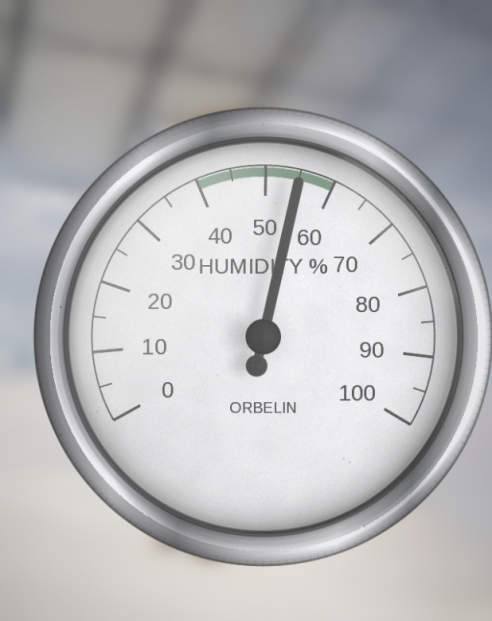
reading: 55%
